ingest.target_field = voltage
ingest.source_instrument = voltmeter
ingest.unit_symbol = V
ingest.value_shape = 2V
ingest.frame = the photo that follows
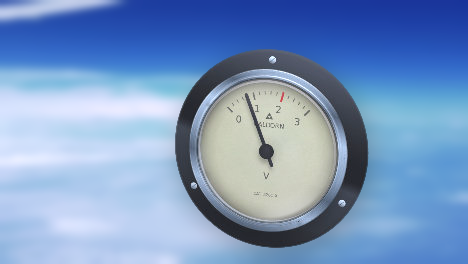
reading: 0.8V
